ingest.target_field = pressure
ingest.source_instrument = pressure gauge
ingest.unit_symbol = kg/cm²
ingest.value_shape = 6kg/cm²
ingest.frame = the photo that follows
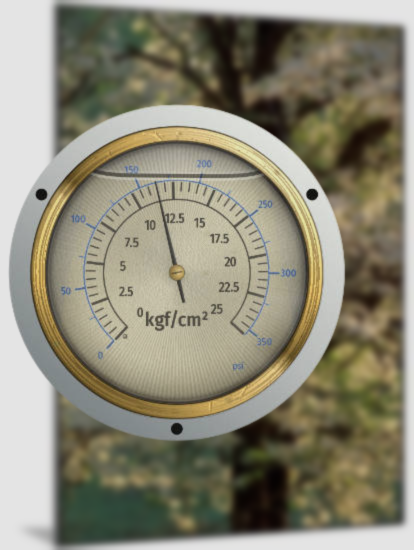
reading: 11.5kg/cm²
